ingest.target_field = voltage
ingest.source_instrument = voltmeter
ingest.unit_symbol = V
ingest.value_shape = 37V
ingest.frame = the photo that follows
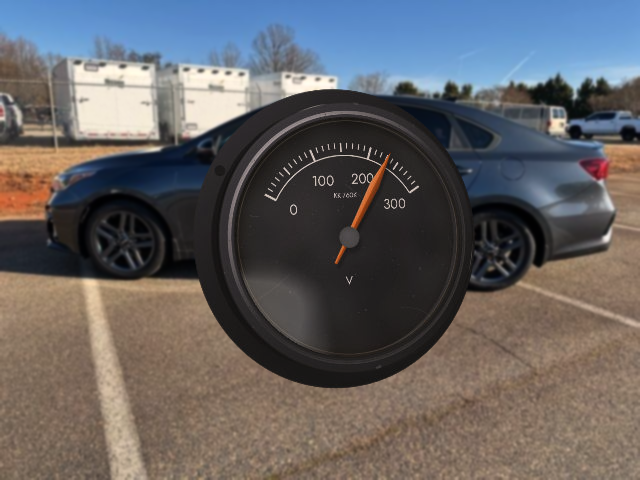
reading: 230V
